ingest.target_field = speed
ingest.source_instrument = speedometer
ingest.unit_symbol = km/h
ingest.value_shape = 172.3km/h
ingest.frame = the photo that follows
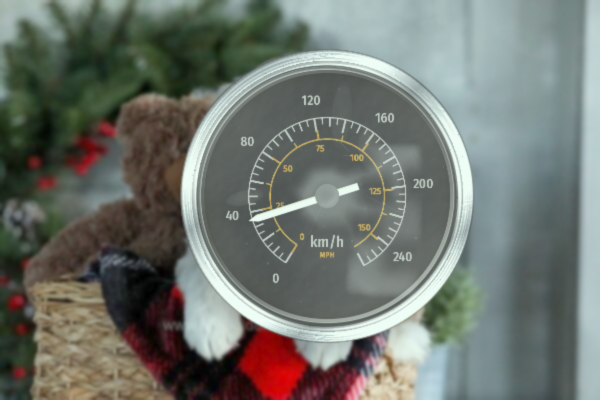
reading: 35km/h
